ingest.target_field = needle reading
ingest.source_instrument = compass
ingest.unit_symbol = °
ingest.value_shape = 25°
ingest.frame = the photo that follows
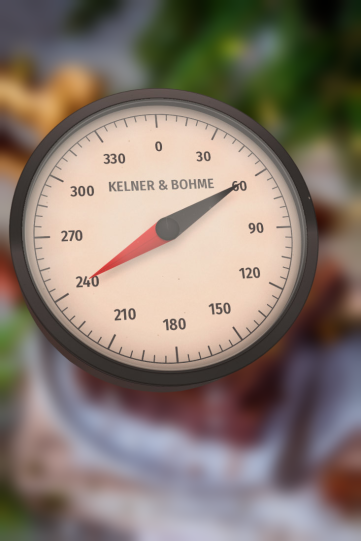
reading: 240°
